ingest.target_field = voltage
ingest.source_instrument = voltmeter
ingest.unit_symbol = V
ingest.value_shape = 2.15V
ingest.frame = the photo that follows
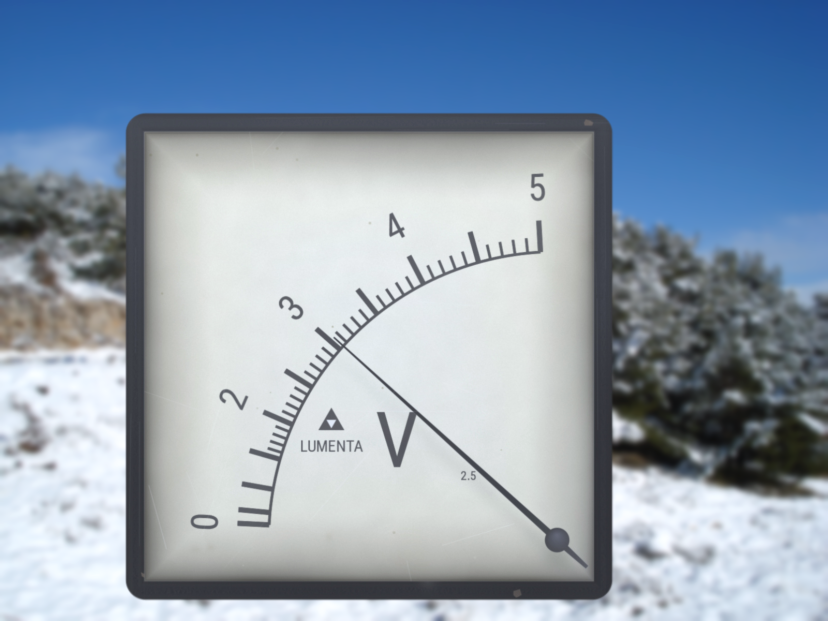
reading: 3.05V
